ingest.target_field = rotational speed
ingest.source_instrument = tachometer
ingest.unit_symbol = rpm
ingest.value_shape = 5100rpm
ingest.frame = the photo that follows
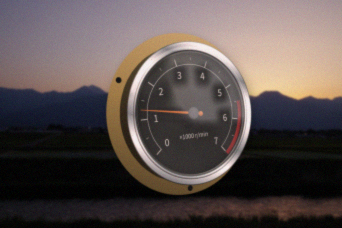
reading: 1250rpm
